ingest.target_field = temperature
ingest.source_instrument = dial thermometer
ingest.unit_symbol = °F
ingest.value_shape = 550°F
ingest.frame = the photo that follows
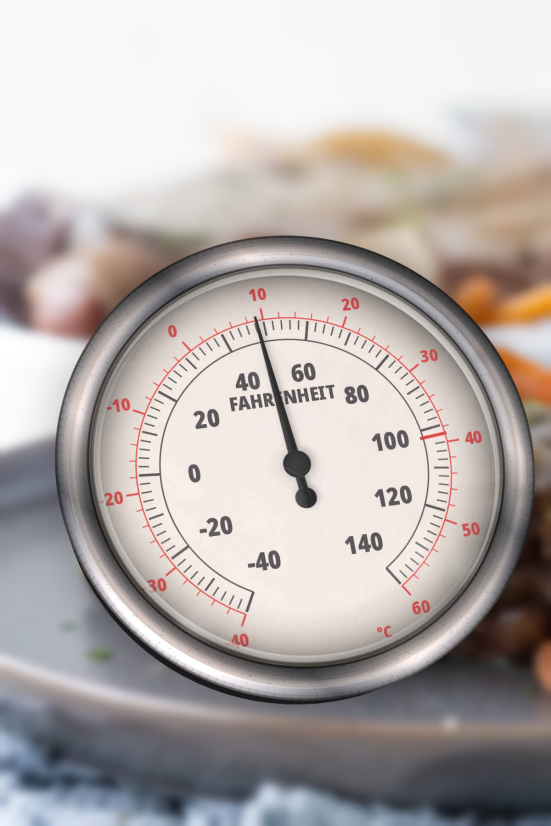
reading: 48°F
